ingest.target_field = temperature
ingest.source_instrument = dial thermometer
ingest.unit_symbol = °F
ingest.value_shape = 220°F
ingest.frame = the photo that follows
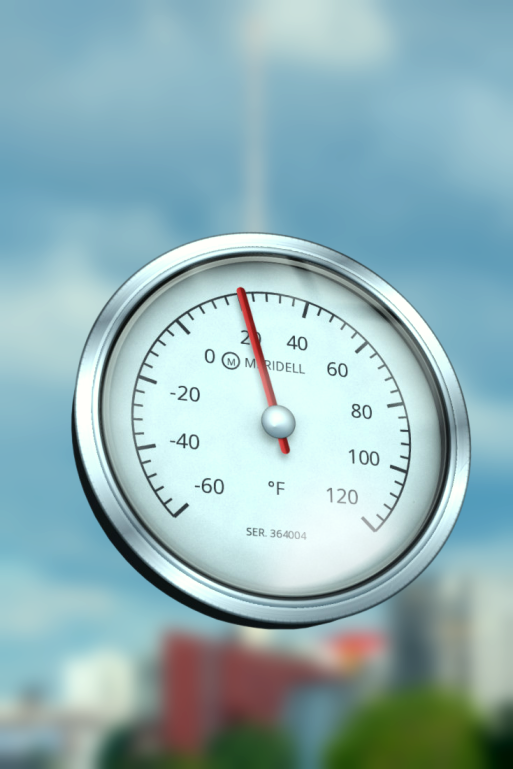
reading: 20°F
